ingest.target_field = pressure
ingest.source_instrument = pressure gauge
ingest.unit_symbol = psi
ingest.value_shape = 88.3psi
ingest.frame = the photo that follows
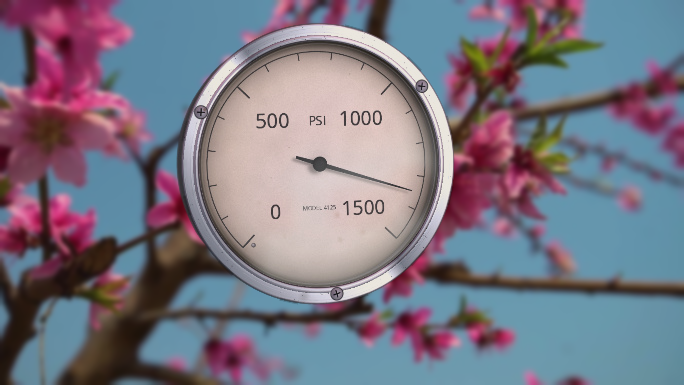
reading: 1350psi
